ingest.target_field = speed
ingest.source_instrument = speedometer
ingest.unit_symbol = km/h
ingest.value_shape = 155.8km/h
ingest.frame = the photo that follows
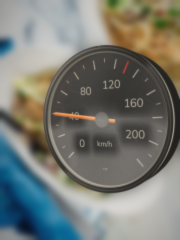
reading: 40km/h
